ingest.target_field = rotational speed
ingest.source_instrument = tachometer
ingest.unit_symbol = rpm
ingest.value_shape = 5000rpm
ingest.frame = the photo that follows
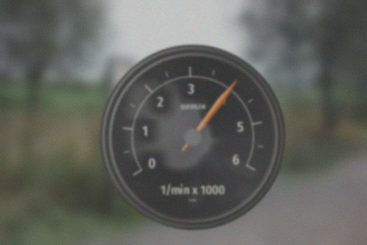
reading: 4000rpm
